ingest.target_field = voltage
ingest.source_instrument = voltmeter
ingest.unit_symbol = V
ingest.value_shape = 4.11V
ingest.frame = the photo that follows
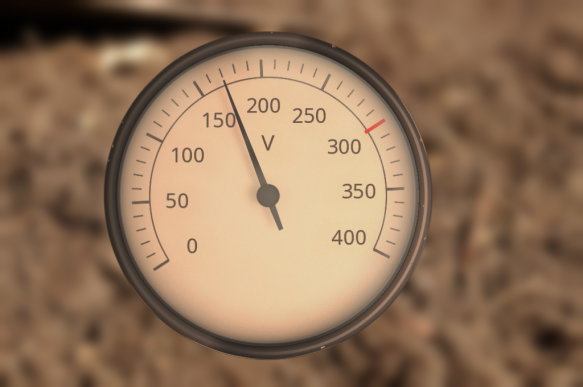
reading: 170V
